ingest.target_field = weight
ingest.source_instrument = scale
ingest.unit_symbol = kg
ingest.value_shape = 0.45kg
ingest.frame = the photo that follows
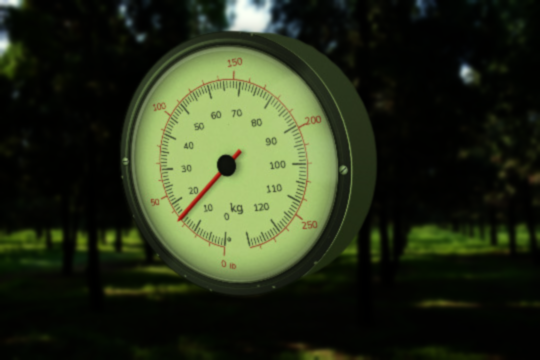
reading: 15kg
